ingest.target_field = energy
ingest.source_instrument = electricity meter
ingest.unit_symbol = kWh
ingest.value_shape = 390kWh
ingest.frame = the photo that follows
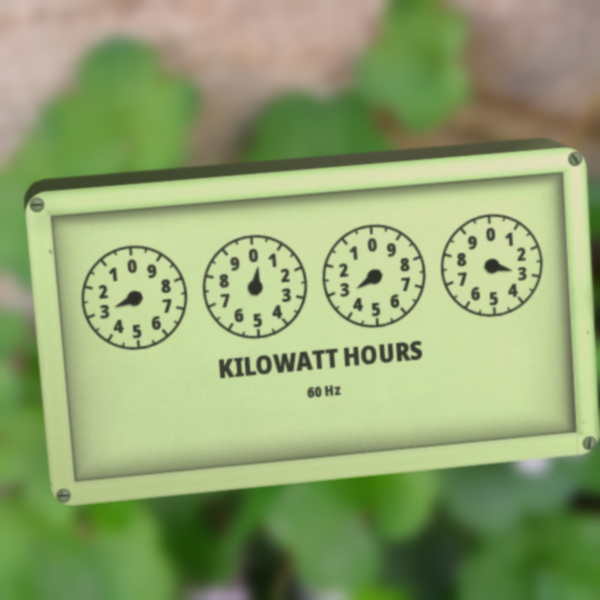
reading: 3033kWh
